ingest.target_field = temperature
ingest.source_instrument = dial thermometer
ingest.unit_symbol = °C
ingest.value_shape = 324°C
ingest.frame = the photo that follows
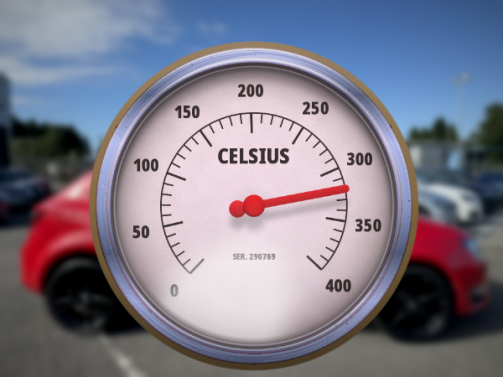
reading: 320°C
